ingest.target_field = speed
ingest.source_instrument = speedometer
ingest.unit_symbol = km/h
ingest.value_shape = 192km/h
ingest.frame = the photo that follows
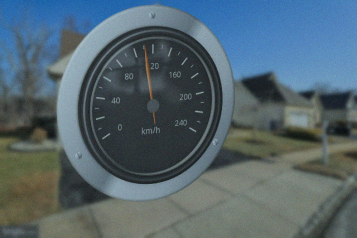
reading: 110km/h
